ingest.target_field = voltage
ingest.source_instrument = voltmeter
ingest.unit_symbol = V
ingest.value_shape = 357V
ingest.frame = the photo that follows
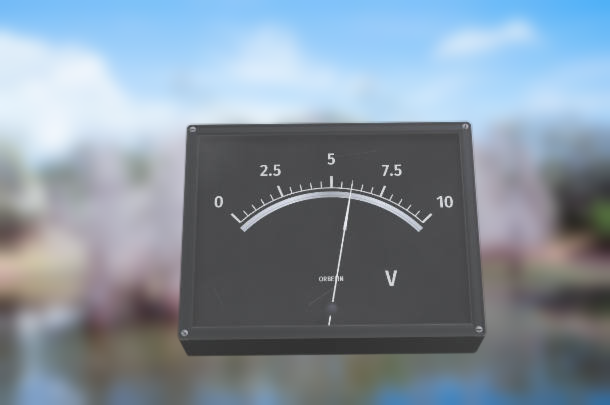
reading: 6V
